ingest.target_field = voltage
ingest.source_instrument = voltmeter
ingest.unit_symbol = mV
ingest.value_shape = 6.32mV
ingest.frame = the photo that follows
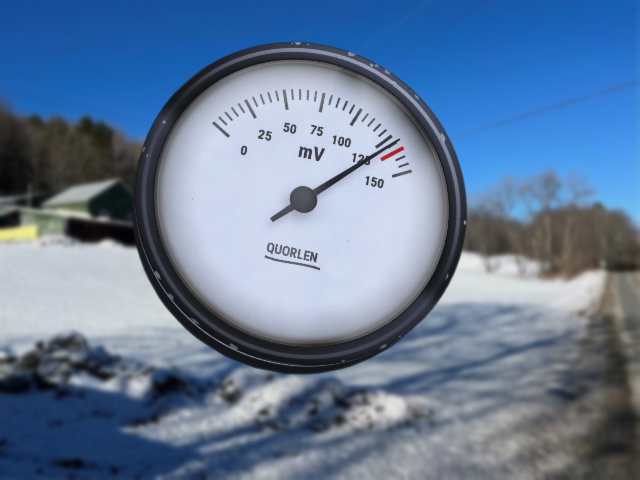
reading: 130mV
